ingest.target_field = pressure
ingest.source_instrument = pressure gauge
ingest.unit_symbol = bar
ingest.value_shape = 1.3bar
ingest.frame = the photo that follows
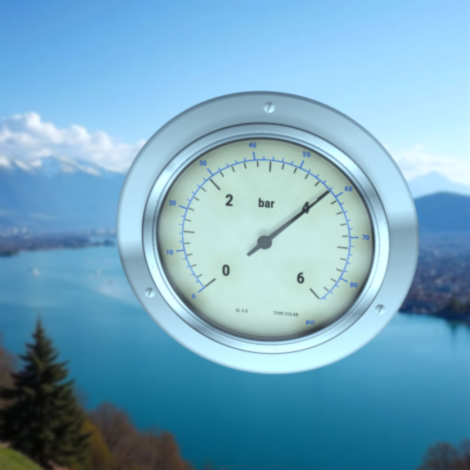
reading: 4bar
